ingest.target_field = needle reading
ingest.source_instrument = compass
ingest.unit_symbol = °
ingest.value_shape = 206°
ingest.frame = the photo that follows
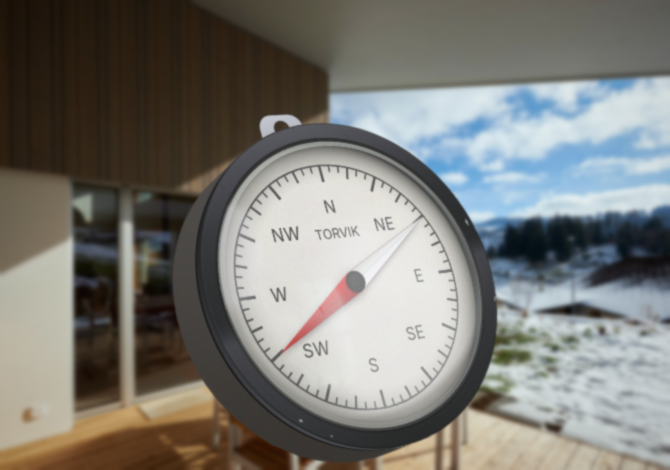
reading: 240°
